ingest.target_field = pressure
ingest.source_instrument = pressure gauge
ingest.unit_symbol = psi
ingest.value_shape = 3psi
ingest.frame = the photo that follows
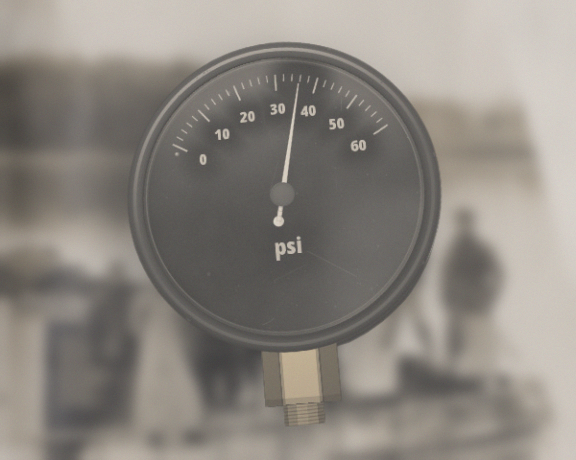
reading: 36psi
